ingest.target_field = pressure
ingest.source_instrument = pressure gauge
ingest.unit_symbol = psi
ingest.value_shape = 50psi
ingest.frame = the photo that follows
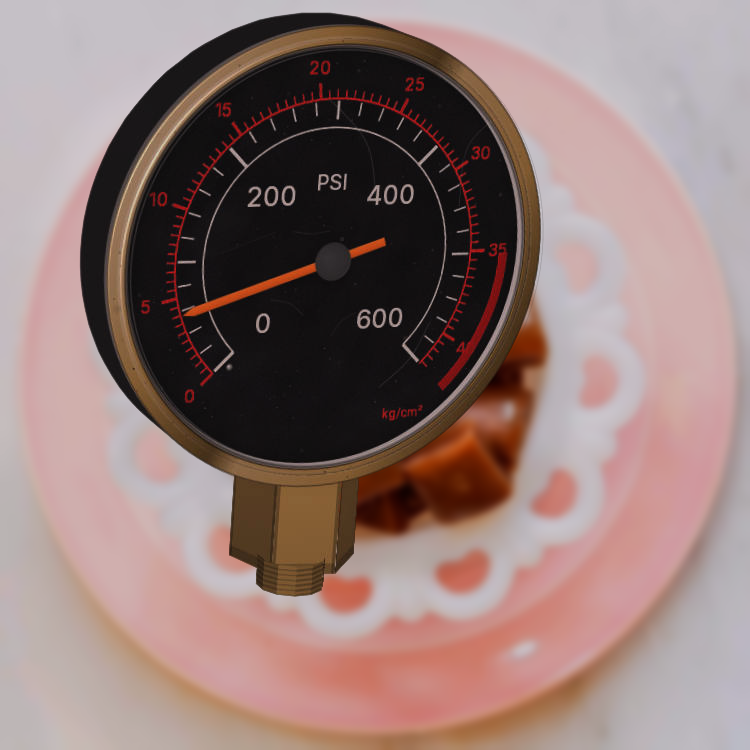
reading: 60psi
